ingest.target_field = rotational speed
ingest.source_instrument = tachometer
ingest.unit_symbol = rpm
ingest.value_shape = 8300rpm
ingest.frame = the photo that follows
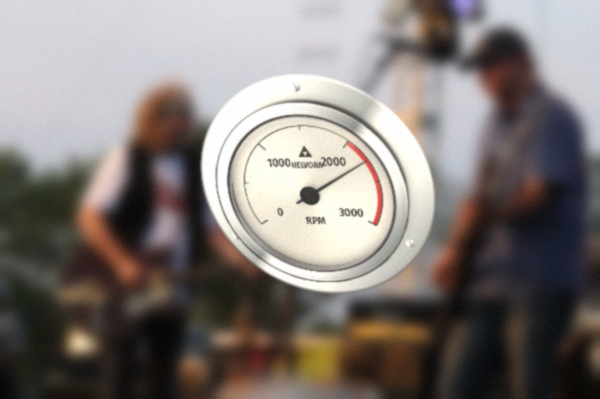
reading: 2250rpm
